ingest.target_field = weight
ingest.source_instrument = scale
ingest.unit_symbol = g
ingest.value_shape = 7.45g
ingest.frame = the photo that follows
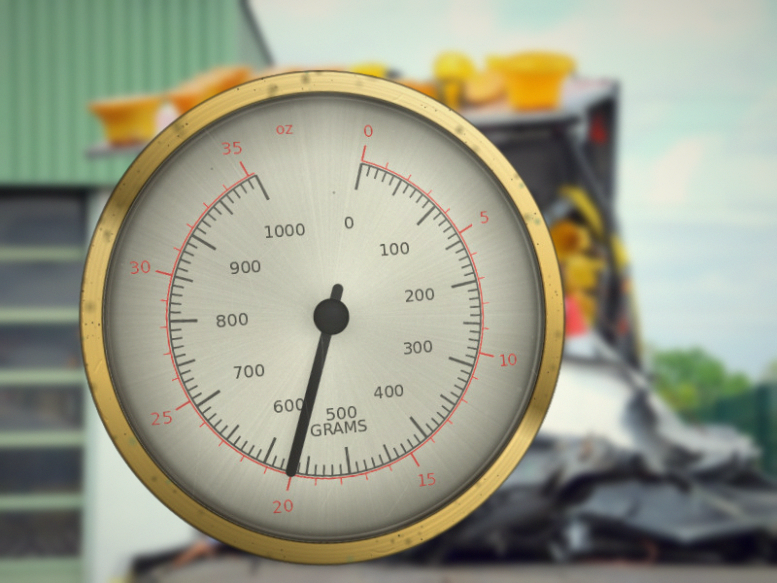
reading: 570g
